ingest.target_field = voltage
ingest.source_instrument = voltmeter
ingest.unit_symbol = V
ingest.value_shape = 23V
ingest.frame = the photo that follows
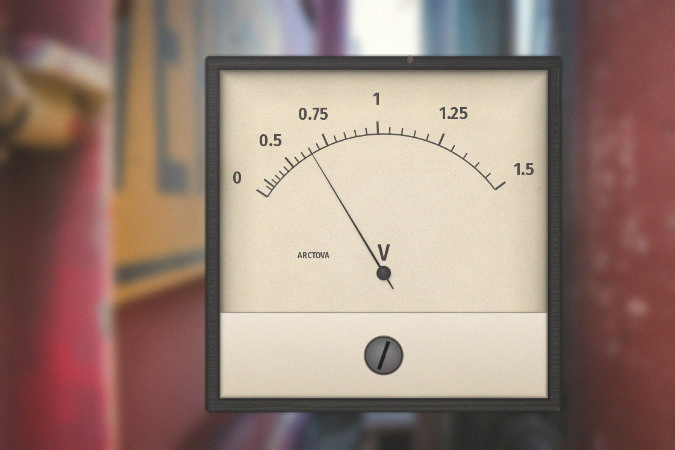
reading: 0.65V
